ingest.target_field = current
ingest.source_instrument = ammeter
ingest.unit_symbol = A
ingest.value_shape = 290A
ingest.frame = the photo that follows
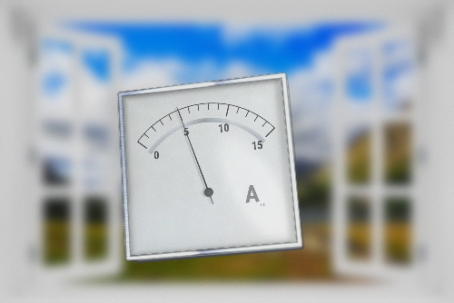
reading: 5A
